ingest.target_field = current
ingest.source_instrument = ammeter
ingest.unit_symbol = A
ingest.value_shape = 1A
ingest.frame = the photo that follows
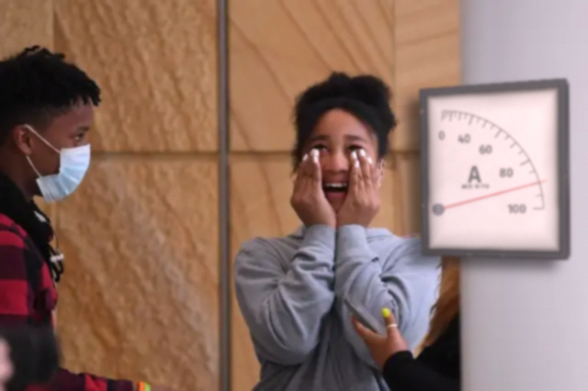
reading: 90A
